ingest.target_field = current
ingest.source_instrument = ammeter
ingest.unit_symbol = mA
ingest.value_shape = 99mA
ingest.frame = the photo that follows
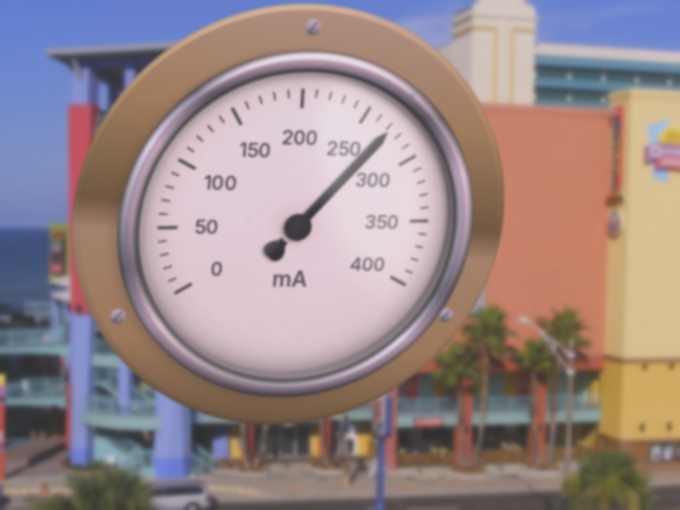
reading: 270mA
